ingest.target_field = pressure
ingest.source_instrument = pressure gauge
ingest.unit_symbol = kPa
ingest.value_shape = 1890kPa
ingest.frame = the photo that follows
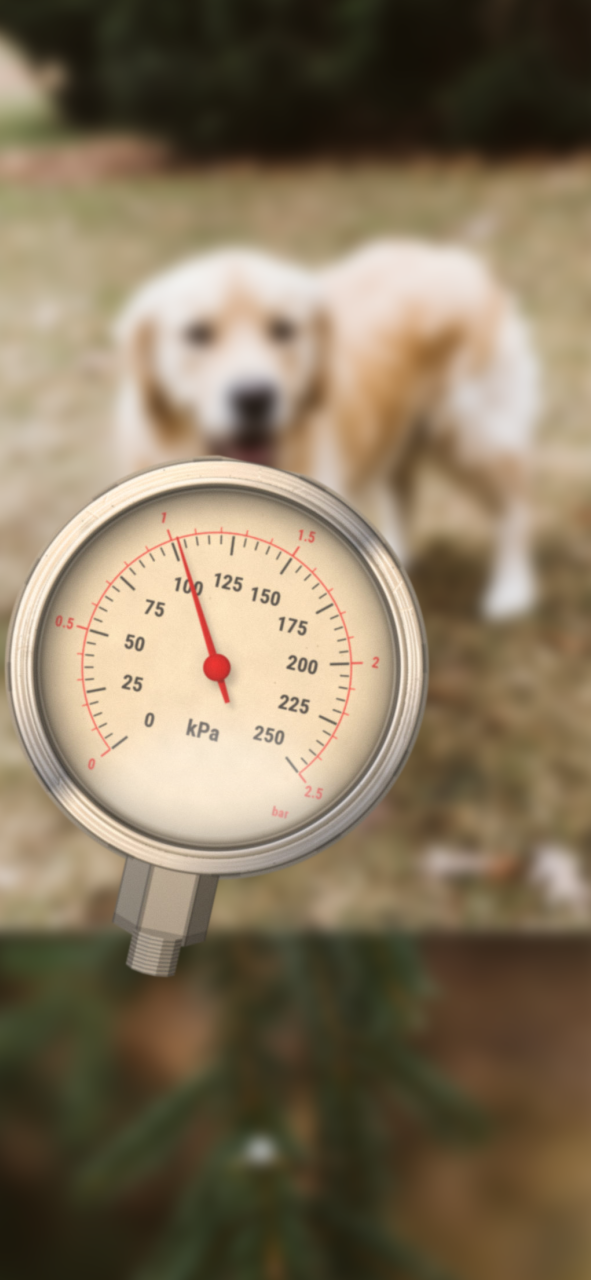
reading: 102.5kPa
